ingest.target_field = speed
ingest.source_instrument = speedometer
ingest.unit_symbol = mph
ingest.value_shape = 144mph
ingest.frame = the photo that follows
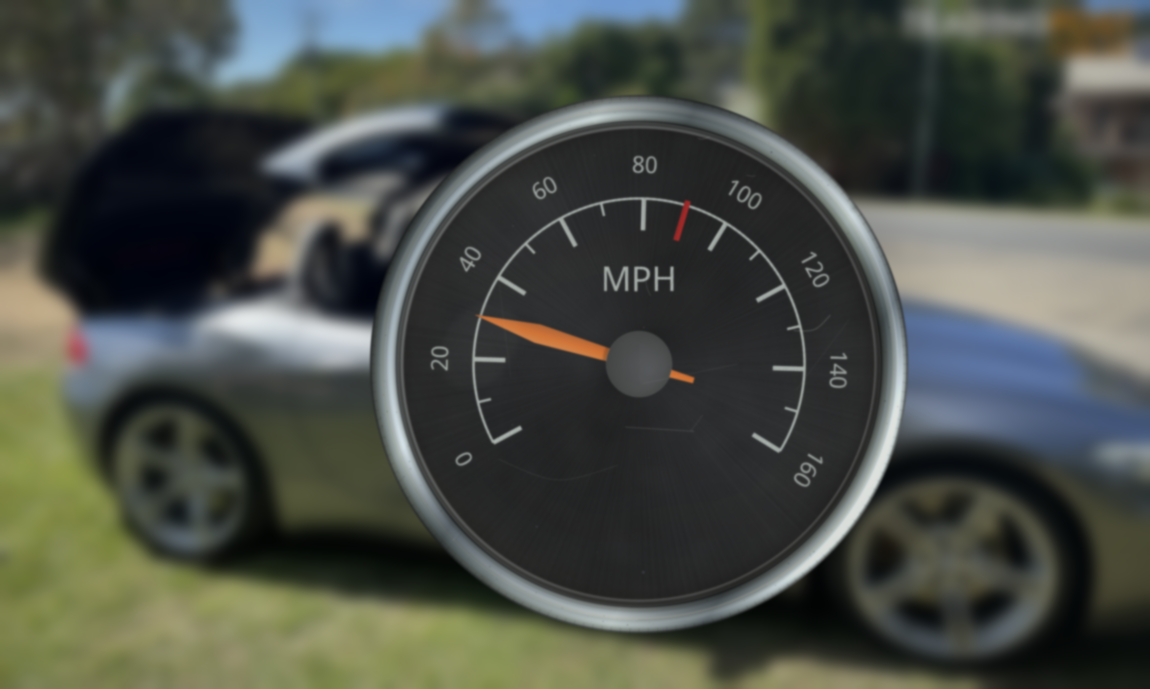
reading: 30mph
